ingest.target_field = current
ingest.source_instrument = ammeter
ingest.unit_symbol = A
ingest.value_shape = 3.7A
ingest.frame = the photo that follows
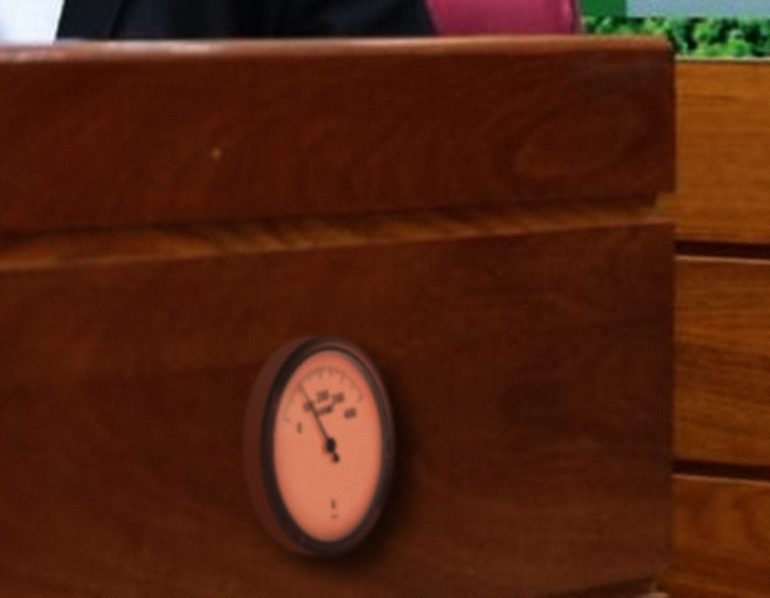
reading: 100A
